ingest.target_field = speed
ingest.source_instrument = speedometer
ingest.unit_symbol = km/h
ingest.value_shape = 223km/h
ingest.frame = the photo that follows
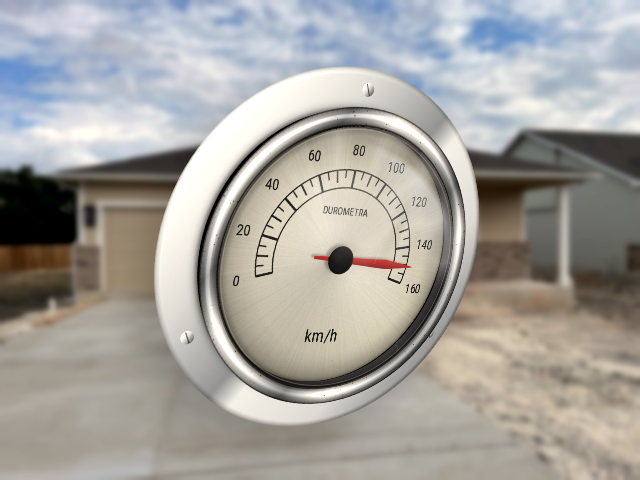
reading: 150km/h
